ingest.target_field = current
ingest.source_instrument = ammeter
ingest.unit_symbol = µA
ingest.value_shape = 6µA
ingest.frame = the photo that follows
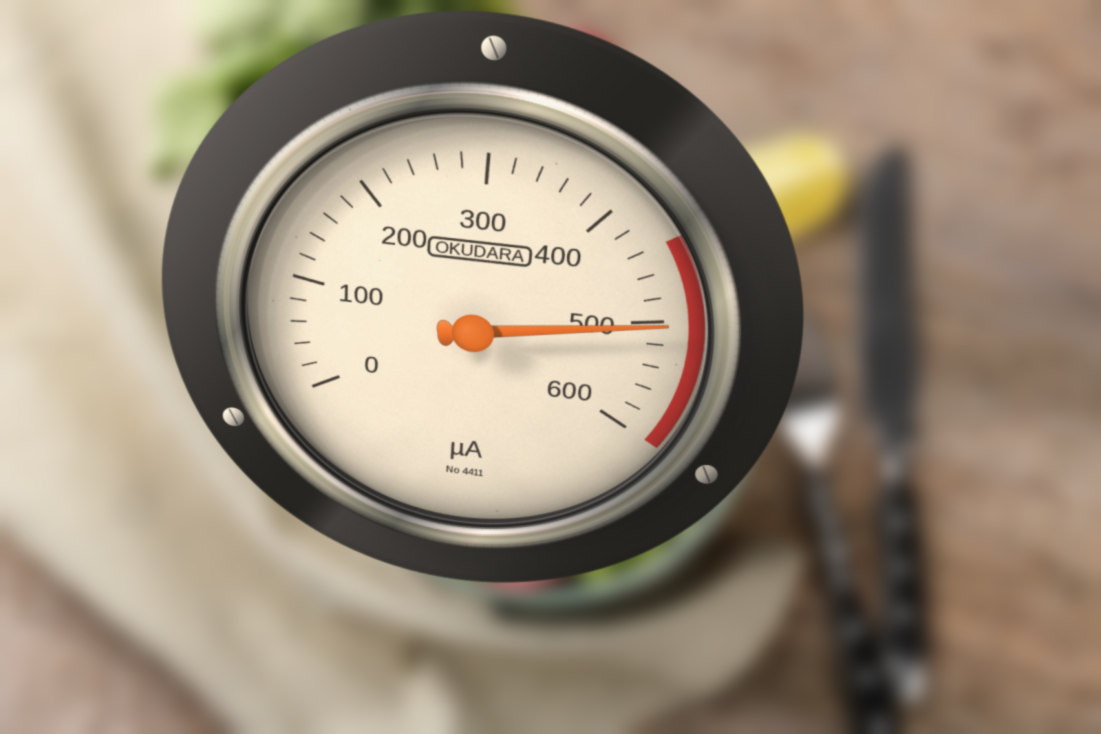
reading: 500µA
